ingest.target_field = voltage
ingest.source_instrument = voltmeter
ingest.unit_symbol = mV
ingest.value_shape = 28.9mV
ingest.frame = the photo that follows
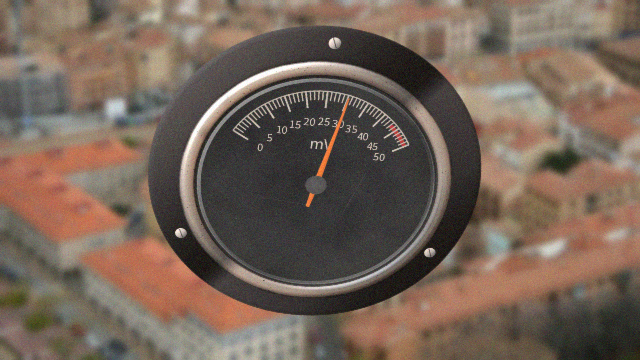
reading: 30mV
